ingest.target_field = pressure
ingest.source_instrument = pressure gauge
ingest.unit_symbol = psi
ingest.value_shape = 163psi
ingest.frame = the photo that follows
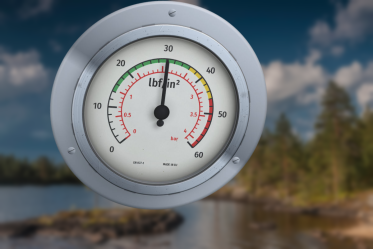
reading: 30psi
